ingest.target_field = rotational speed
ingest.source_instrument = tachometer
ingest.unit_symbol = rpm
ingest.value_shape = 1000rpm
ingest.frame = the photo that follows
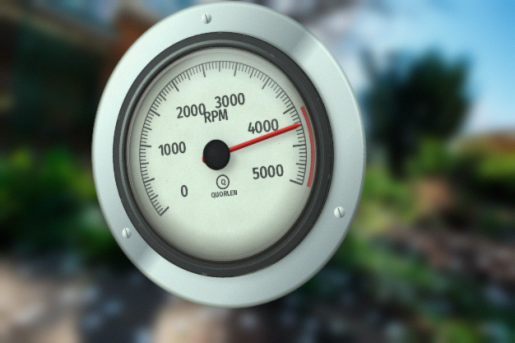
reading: 4250rpm
